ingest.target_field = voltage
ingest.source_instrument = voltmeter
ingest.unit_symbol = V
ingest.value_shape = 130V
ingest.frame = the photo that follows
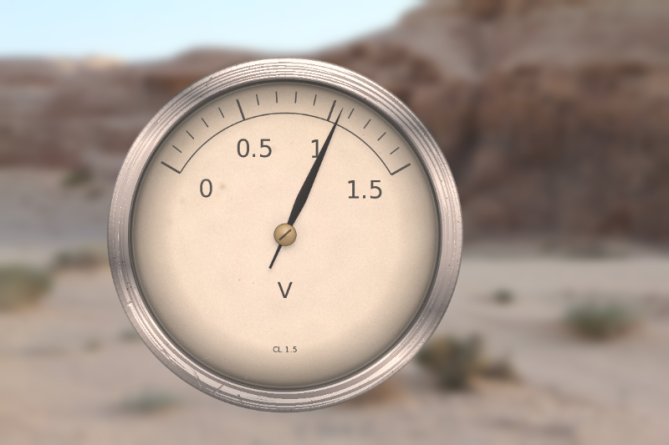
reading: 1.05V
